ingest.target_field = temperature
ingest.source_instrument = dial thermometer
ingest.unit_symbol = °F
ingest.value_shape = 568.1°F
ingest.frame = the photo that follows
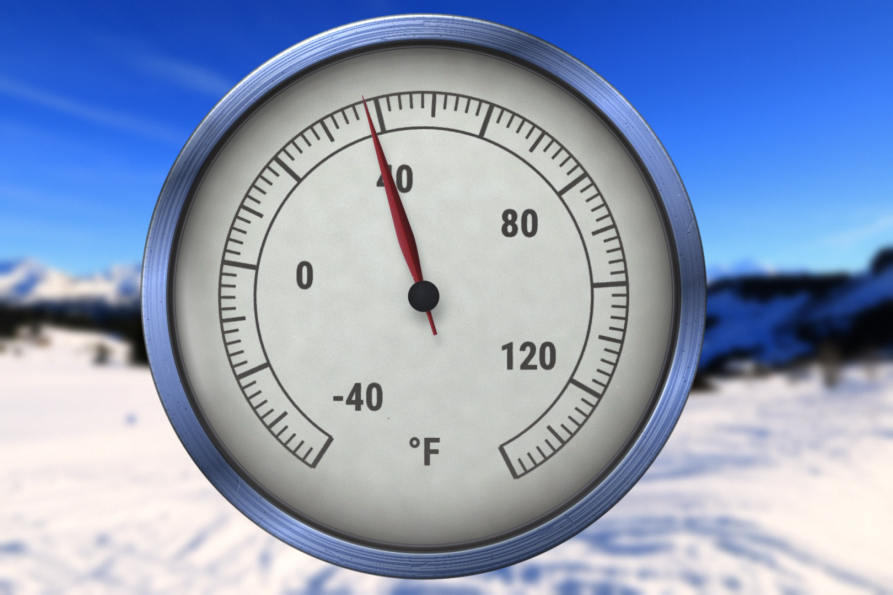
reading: 38°F
